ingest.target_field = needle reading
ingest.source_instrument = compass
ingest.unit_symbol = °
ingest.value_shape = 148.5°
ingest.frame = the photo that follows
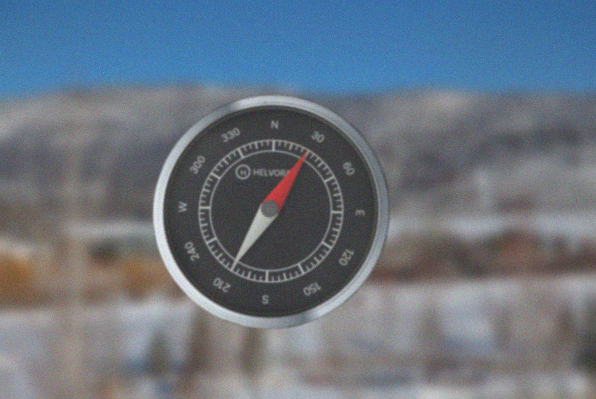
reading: 30°
